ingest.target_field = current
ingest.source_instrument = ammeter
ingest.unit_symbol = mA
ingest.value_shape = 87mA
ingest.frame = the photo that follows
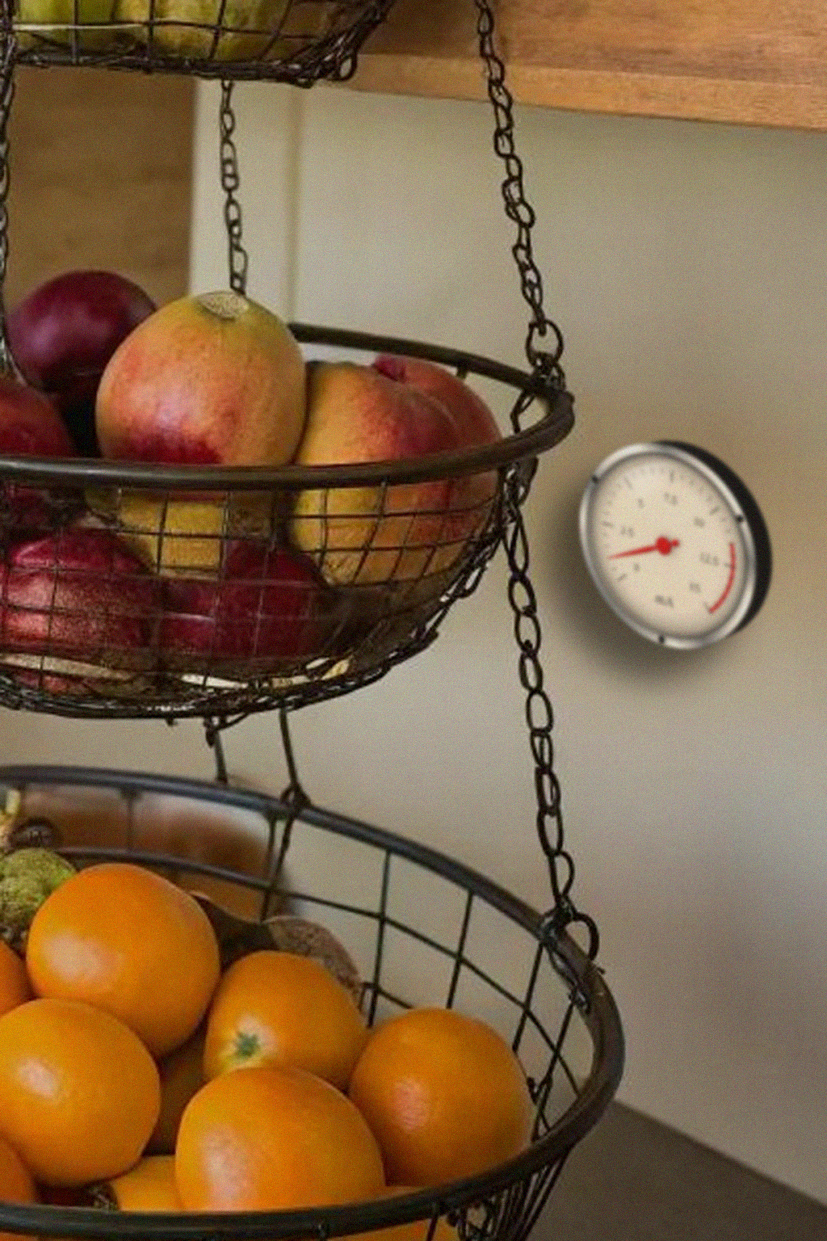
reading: 1mA
